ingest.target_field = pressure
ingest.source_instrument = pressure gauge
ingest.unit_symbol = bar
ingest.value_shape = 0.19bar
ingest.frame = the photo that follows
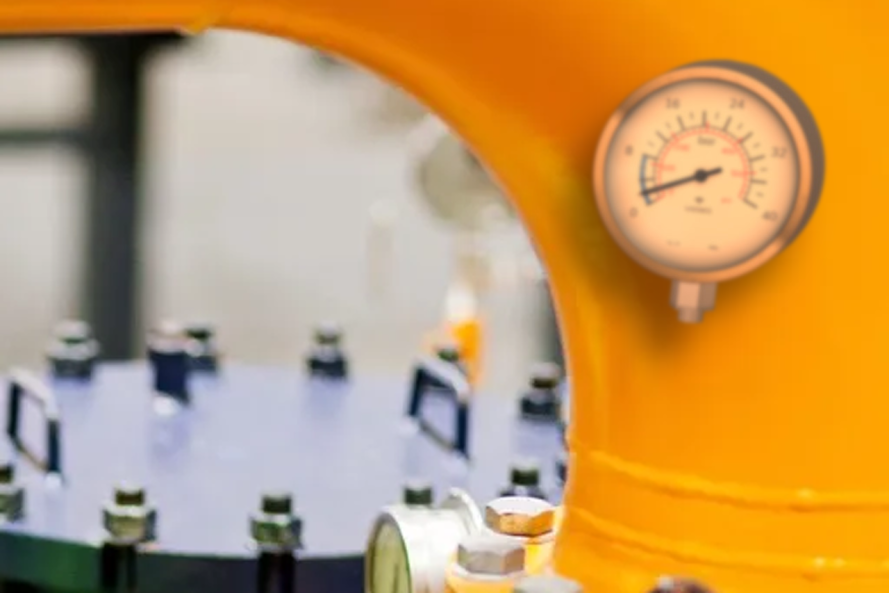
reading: 2bar
